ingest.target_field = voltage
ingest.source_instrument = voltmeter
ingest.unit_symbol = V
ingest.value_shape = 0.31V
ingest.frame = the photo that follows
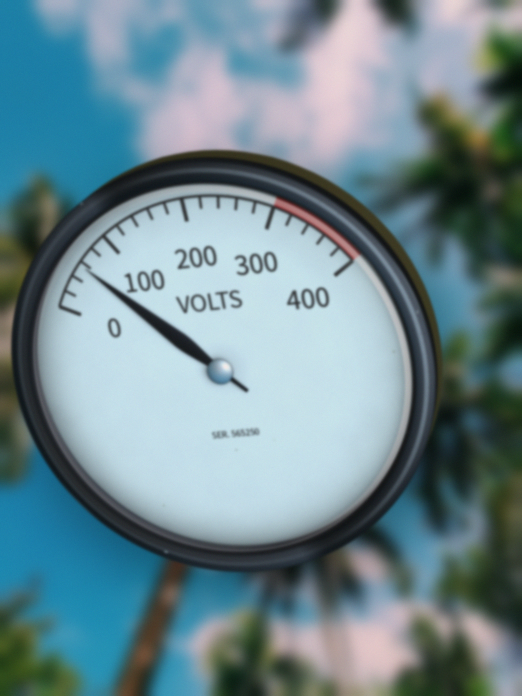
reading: 60V
